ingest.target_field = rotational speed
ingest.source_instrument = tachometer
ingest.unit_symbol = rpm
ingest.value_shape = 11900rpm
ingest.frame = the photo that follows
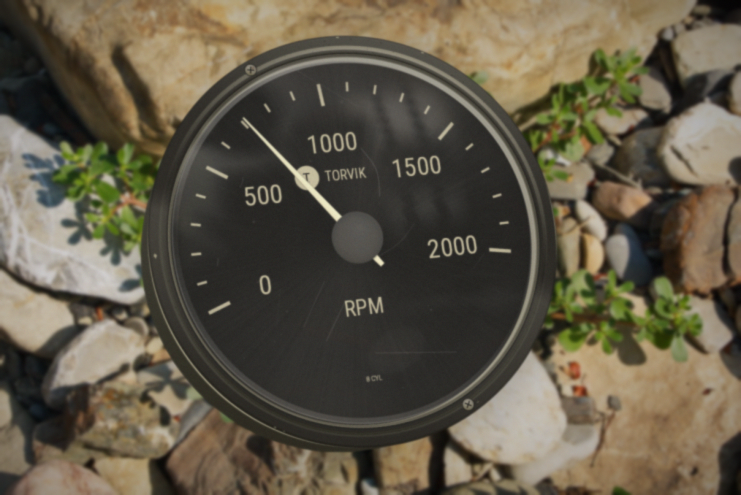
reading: 700rpm
